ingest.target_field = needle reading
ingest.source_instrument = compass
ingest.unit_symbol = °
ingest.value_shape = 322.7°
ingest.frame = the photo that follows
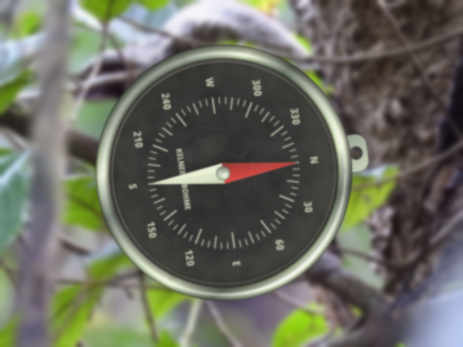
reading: 0°
